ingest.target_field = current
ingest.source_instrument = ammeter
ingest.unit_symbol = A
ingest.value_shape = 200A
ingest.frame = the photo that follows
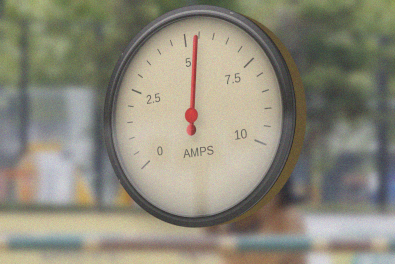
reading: 5.5A
